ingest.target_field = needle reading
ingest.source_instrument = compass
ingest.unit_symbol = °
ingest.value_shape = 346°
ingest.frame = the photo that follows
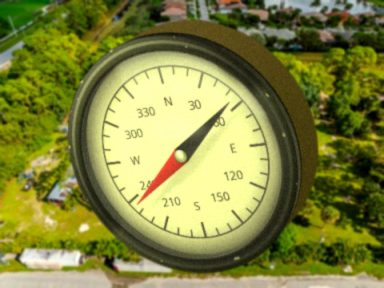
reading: 235°
